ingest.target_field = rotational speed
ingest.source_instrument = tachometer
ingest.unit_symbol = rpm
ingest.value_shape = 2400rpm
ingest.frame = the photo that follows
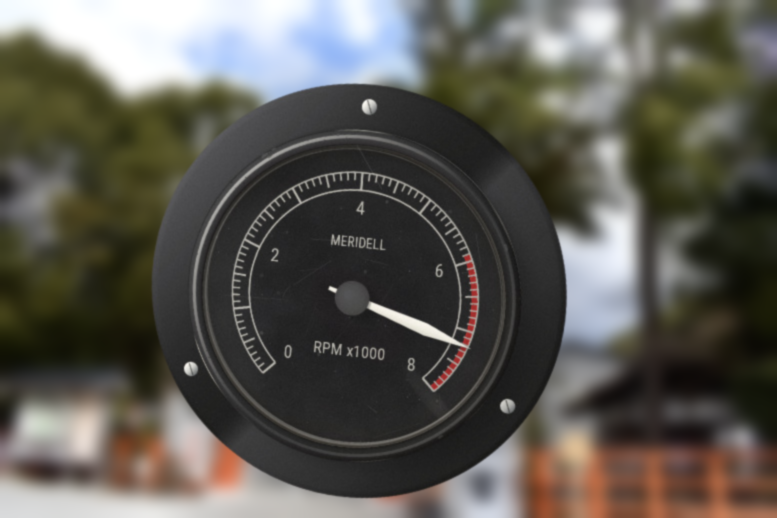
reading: 7200rpm
